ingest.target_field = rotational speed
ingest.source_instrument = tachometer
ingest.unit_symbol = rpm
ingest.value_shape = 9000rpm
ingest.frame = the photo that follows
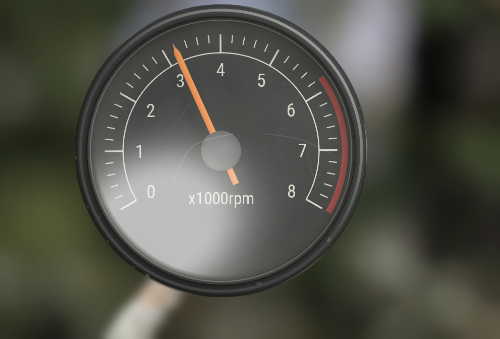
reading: 3200rpm
